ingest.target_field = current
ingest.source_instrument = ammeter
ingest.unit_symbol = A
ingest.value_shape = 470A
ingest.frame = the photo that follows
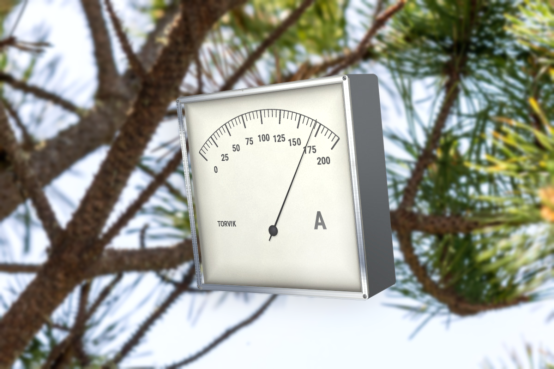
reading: 170A
